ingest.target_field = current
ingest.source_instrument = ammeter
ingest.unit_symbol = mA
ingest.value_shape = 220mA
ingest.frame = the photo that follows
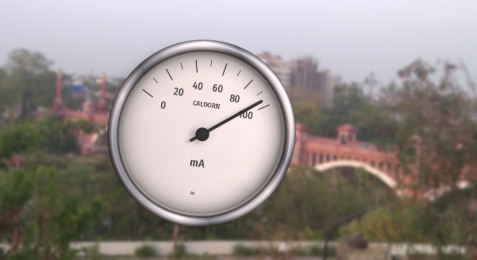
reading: 95mA
